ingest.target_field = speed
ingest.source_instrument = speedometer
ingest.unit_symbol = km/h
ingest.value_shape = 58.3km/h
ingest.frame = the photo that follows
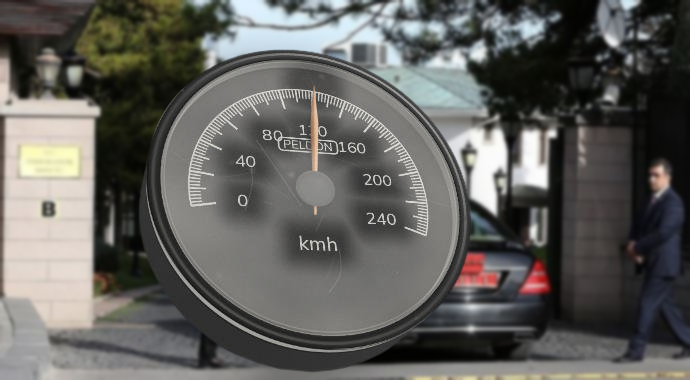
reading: 120km/h
